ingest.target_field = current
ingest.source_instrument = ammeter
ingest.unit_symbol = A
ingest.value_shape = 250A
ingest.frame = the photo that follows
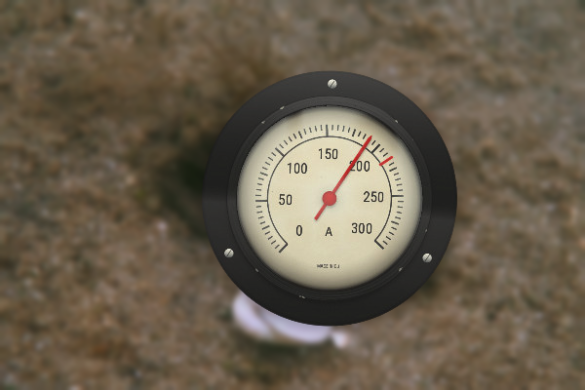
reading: 190A
